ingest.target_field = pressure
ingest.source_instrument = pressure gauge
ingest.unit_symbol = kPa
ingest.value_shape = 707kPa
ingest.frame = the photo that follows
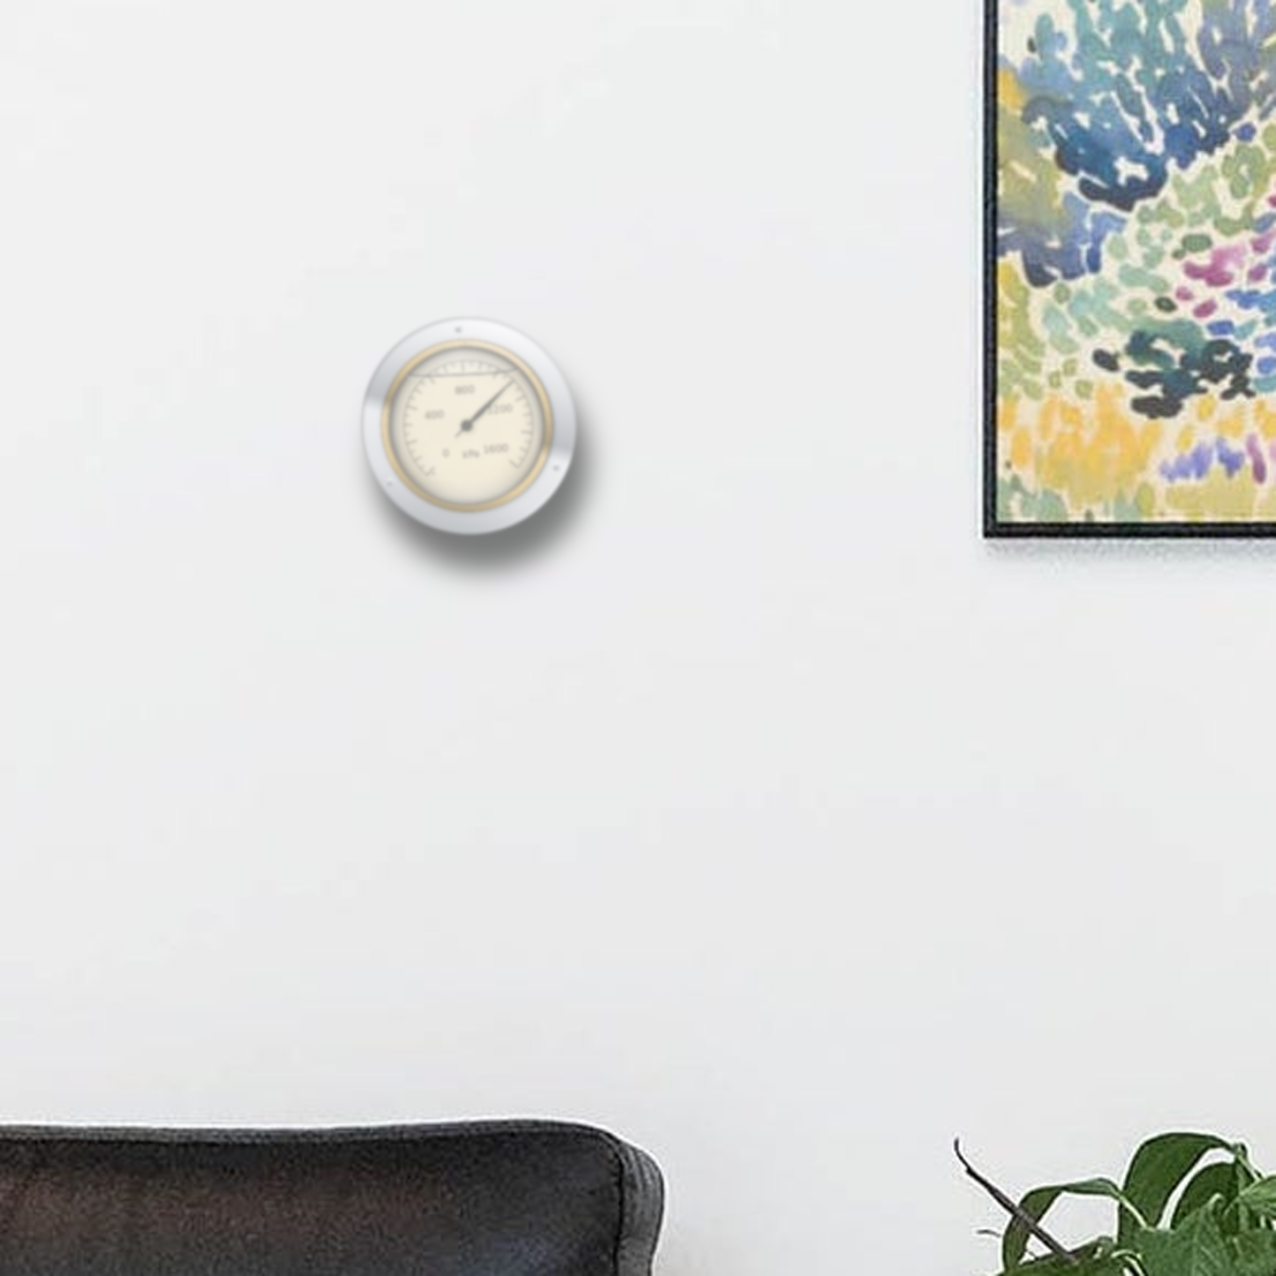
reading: 1100kPa
